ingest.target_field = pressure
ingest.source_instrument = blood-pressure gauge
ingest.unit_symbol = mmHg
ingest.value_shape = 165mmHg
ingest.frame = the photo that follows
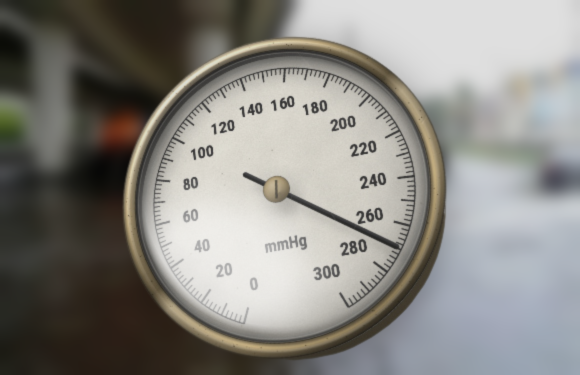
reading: 270mmHg
